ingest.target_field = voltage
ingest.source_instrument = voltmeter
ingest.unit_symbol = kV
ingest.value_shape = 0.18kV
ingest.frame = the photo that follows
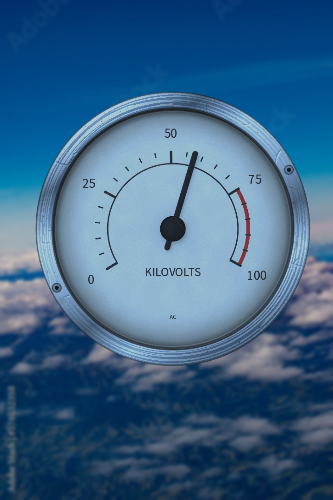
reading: 57.5kV
